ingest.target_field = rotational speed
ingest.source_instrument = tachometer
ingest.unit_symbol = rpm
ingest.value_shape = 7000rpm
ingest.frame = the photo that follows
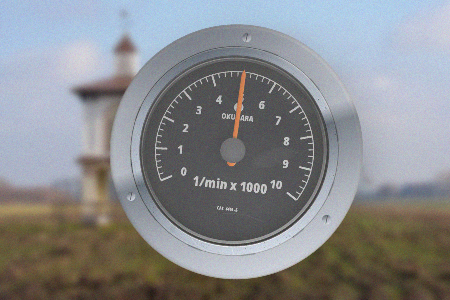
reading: 5000rpm
